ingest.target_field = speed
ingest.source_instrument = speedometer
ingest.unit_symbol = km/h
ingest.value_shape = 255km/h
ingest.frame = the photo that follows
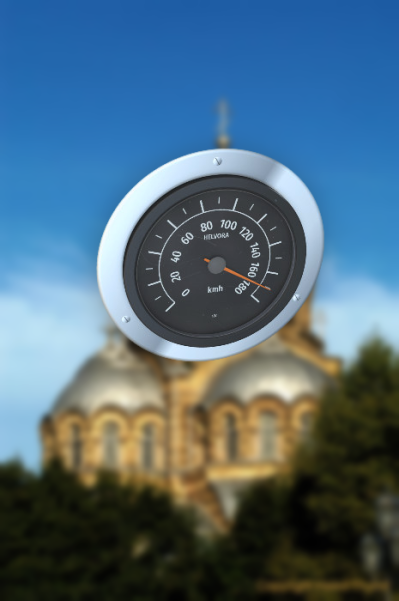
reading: 170km/h
